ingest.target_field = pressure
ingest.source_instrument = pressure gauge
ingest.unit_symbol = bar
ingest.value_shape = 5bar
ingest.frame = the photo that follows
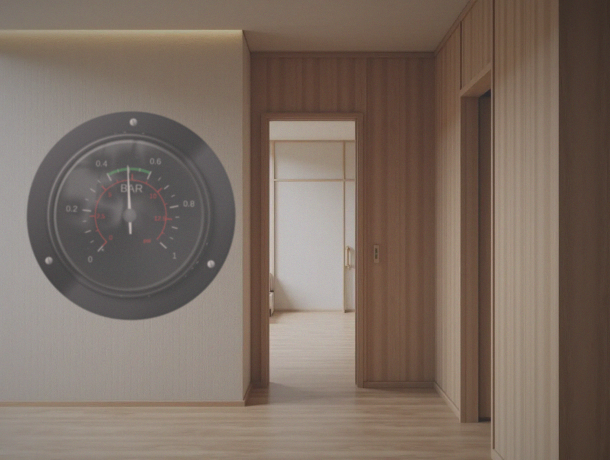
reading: 0.5bar
